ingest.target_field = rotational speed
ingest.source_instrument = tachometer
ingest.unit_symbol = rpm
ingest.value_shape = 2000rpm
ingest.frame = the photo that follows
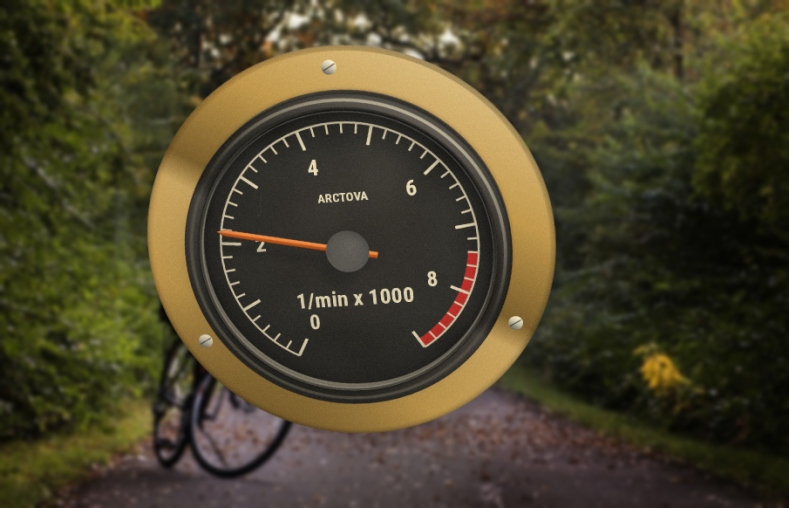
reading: 2200rpm
